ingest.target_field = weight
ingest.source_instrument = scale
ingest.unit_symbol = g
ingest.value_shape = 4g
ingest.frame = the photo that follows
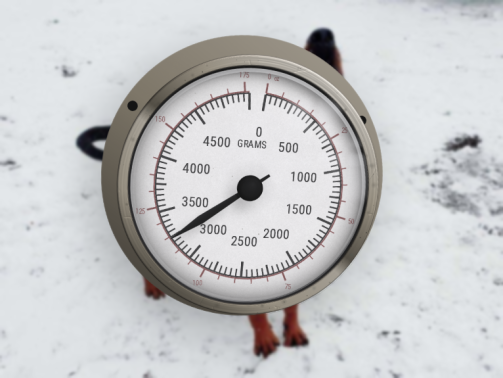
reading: 3250g
